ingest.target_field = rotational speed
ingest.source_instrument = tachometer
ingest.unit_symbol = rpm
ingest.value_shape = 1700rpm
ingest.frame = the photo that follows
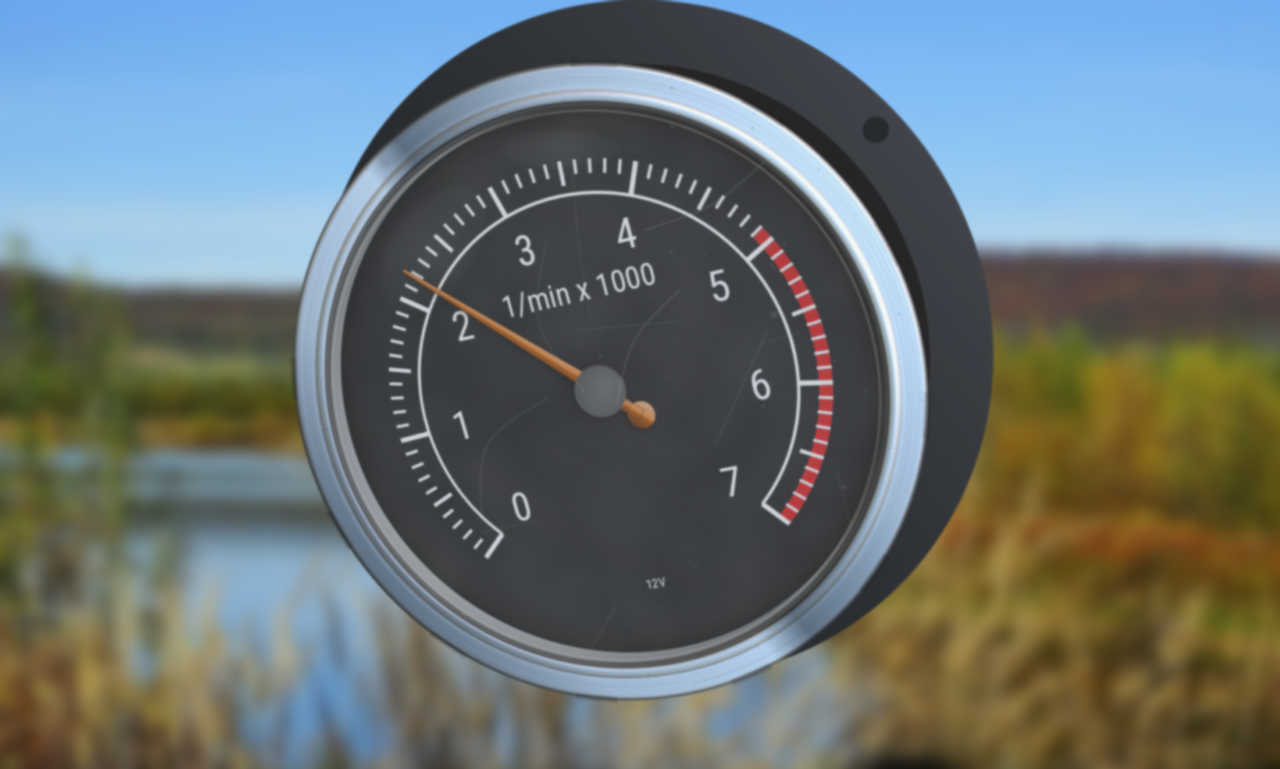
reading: 2200rpm
